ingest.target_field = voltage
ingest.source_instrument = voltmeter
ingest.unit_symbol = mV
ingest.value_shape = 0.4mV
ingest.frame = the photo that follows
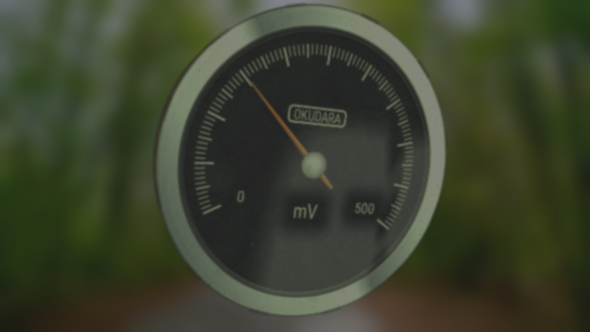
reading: 150mV
